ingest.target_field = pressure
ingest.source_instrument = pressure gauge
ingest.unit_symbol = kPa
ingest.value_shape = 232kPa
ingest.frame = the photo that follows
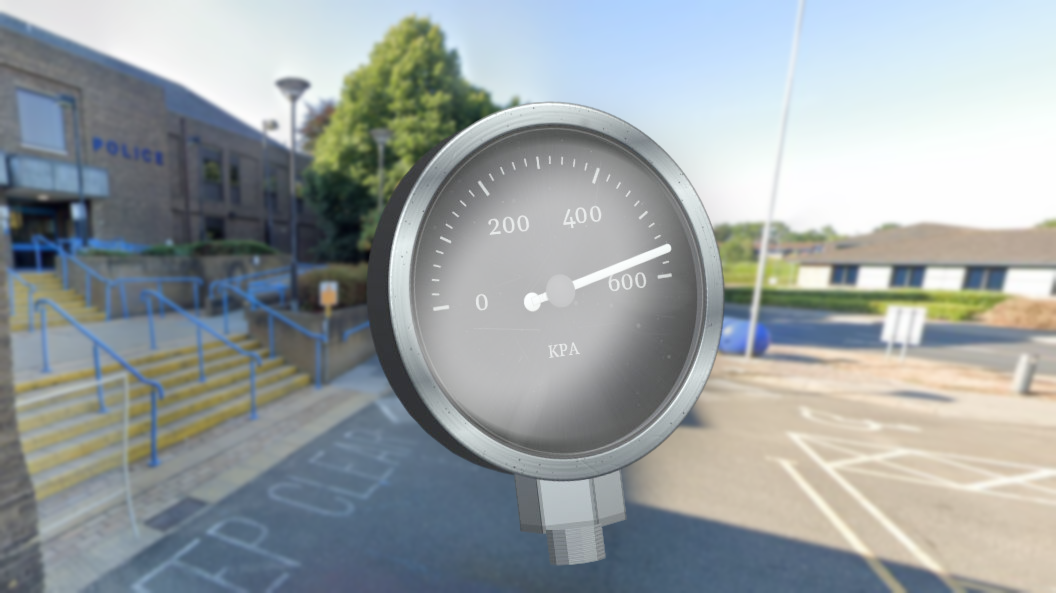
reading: 560kPa
